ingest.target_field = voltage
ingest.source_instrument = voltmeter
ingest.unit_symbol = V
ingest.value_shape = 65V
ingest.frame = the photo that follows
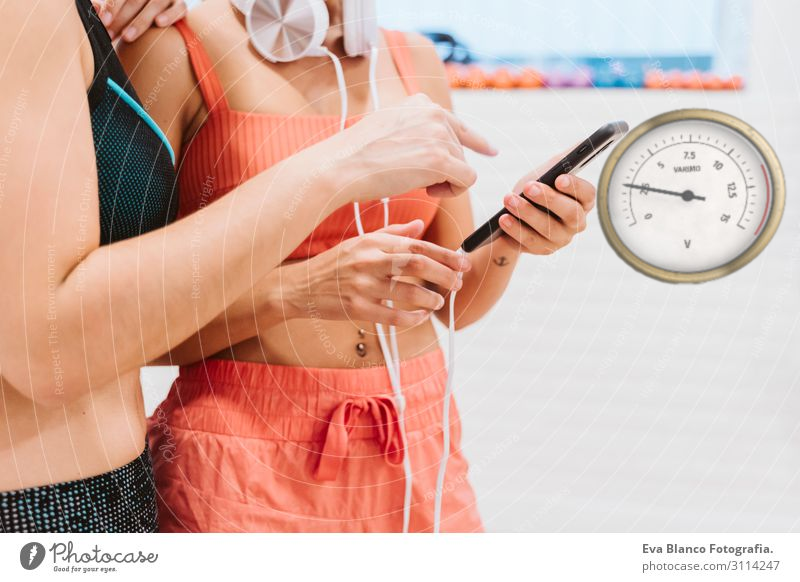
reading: 2.5V
